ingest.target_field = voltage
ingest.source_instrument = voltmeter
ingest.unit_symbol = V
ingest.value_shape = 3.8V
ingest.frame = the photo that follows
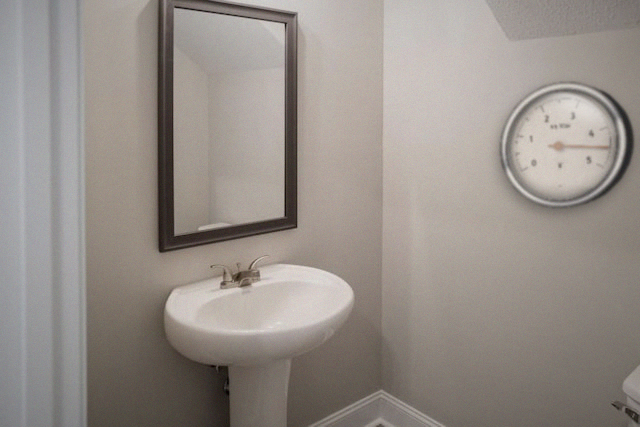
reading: 4.5V
